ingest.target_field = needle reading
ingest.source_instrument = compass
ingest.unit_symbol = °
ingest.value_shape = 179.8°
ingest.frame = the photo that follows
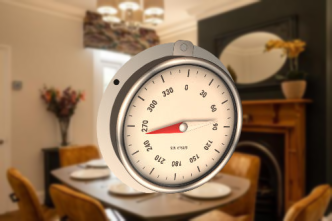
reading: 260°
